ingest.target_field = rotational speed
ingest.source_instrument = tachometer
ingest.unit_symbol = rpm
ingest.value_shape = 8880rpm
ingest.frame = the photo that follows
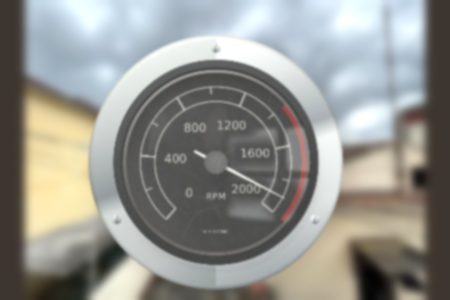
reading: 1900rpm
